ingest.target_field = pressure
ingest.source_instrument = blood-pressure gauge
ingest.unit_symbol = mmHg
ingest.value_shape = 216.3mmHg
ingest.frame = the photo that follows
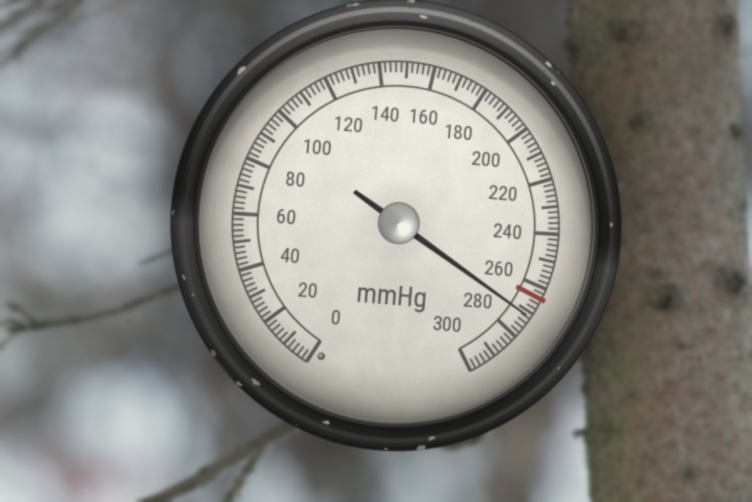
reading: 272mmHg
